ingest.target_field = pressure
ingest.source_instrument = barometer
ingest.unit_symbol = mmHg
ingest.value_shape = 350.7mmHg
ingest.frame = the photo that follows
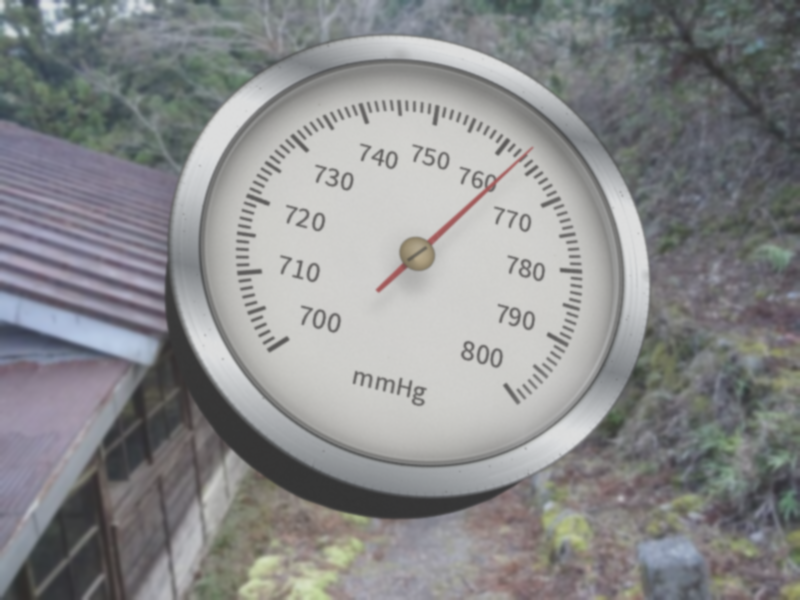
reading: 763mmHg
